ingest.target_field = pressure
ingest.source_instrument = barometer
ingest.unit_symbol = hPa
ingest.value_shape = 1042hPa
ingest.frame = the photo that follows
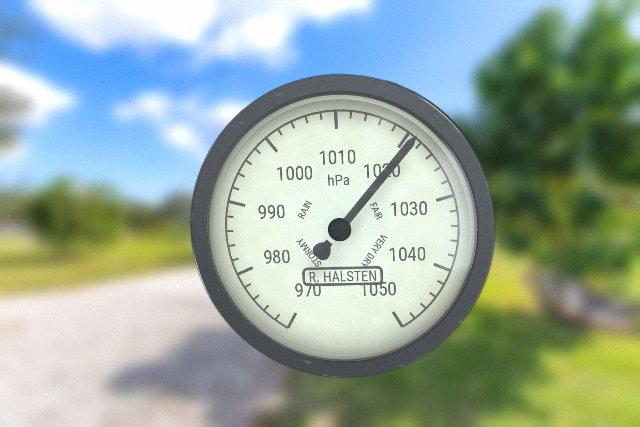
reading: 1021hPa
